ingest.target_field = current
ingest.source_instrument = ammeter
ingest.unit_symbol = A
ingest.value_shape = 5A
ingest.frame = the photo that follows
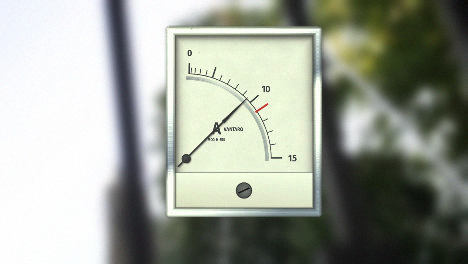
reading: 9.5A
